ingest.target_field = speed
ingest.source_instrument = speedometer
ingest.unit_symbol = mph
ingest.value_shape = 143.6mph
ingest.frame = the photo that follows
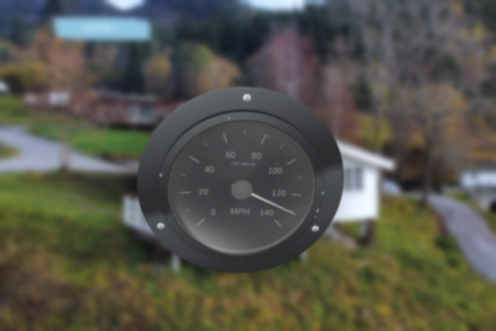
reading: 130mph
